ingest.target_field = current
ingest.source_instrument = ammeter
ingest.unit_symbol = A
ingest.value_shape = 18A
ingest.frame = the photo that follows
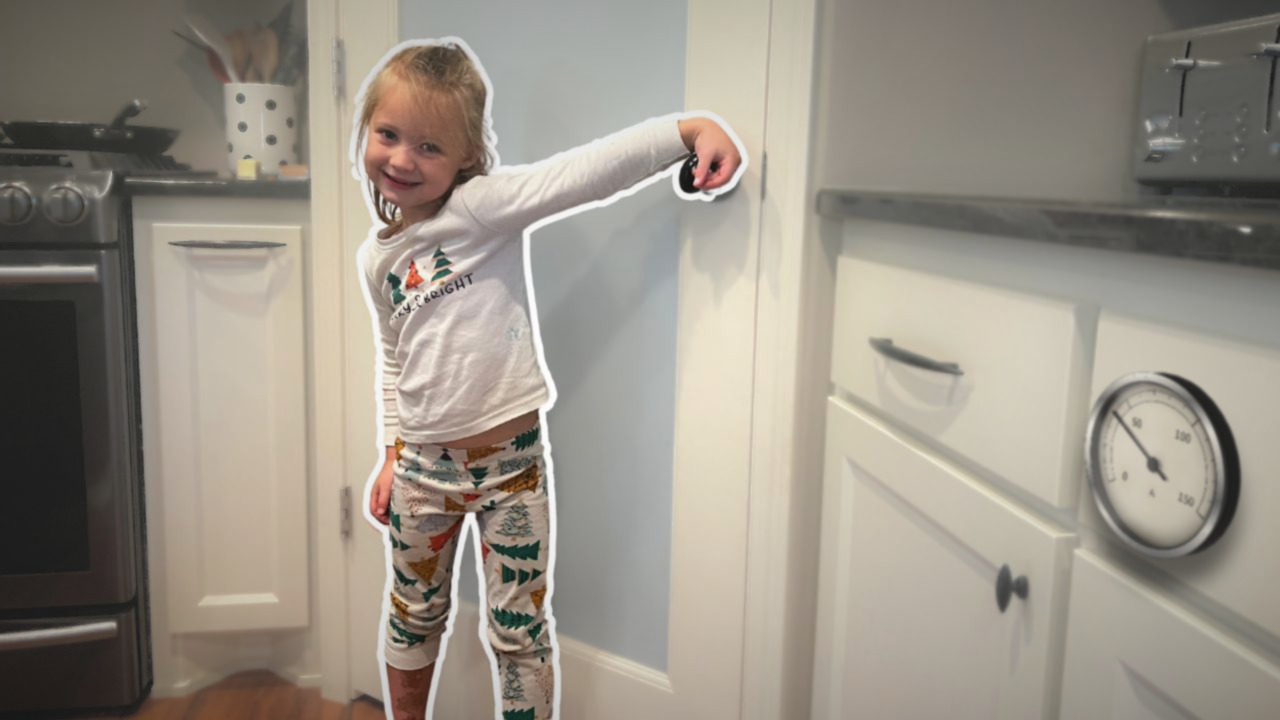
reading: 40A
